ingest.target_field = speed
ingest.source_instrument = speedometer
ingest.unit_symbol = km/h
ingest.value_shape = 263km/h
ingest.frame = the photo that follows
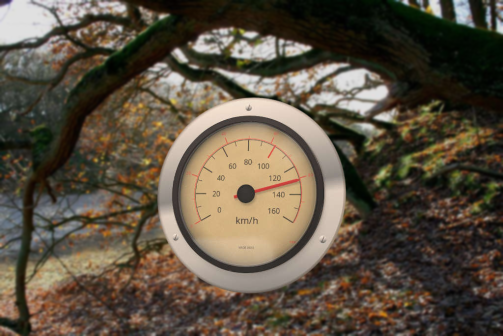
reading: 130km/h
